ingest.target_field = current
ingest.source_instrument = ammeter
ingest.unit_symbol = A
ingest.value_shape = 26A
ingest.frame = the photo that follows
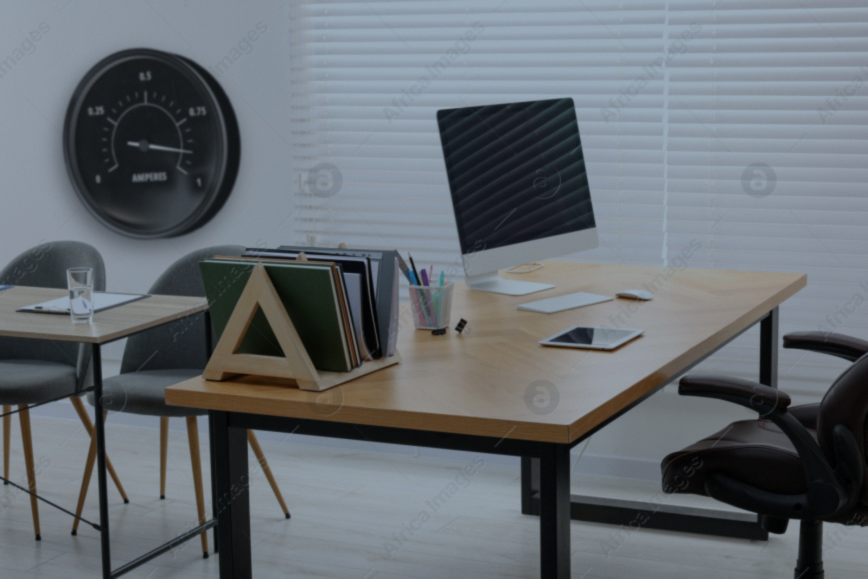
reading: 0.9A
